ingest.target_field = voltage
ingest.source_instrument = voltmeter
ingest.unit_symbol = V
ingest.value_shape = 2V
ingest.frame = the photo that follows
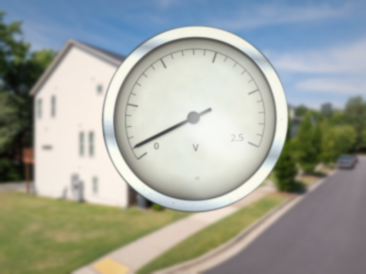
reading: 0.1V
